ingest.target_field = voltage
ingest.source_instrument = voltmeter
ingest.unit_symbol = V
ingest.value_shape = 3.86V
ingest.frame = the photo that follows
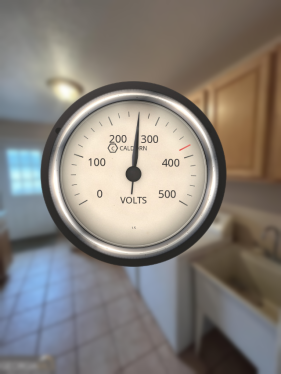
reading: 260V
